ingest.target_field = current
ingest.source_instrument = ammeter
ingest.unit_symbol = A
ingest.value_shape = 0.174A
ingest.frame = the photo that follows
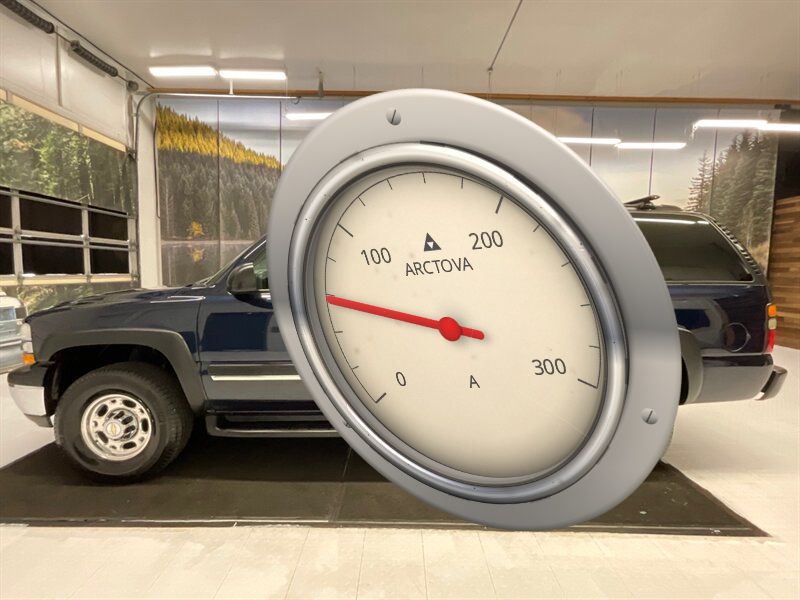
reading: 60A
